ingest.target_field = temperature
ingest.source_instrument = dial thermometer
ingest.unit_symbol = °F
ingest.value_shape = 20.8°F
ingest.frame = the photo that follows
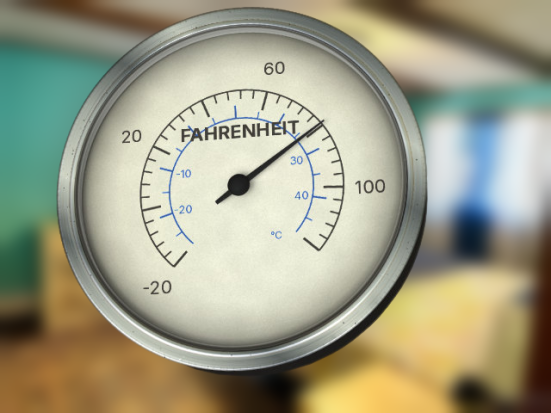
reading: 80°F
